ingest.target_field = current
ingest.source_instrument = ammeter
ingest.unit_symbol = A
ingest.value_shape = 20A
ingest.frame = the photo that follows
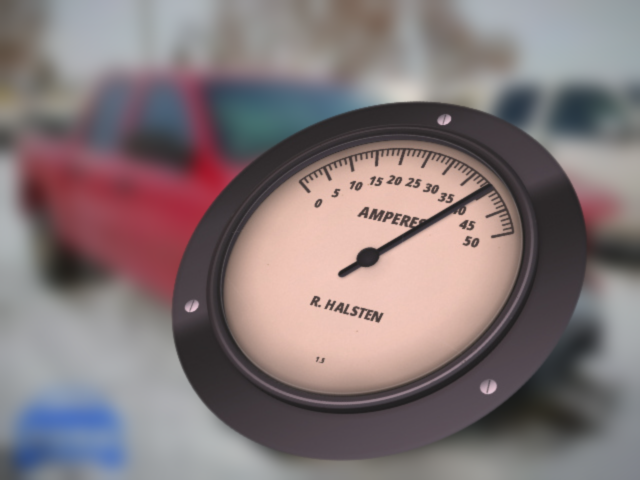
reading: 40A
